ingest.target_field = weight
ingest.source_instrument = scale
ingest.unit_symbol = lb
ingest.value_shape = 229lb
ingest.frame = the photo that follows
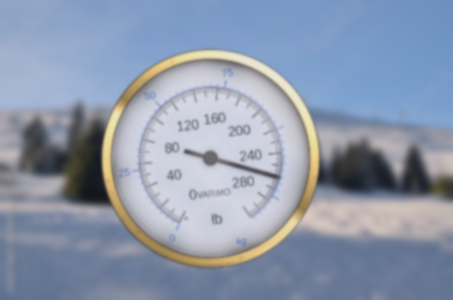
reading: 260lb
